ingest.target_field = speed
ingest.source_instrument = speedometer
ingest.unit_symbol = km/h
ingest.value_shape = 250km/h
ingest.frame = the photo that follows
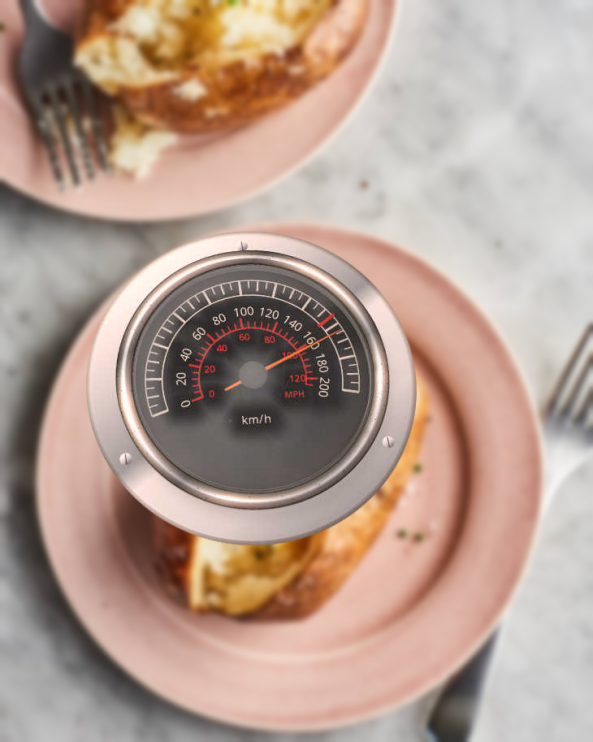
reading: 165km/h
